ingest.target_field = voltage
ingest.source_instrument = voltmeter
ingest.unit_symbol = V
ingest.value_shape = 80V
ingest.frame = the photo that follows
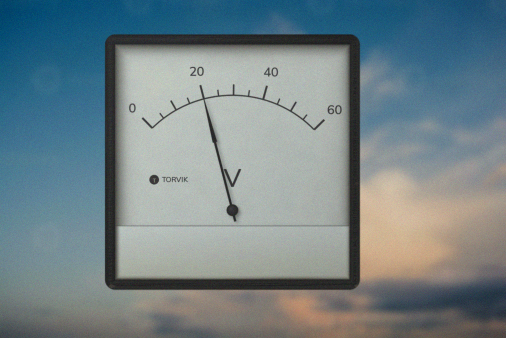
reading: 20V
